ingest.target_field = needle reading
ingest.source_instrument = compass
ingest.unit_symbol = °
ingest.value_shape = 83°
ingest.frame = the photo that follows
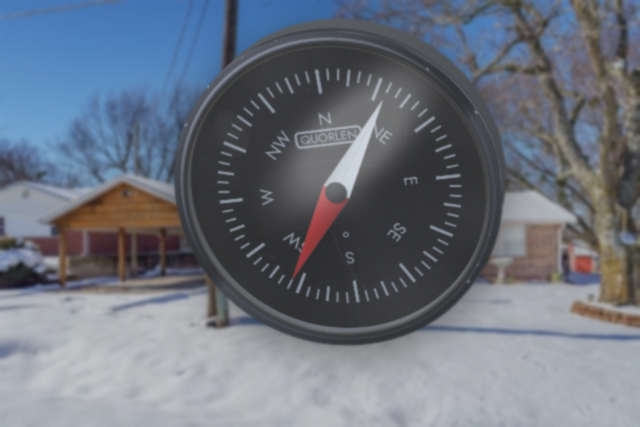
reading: 215°
